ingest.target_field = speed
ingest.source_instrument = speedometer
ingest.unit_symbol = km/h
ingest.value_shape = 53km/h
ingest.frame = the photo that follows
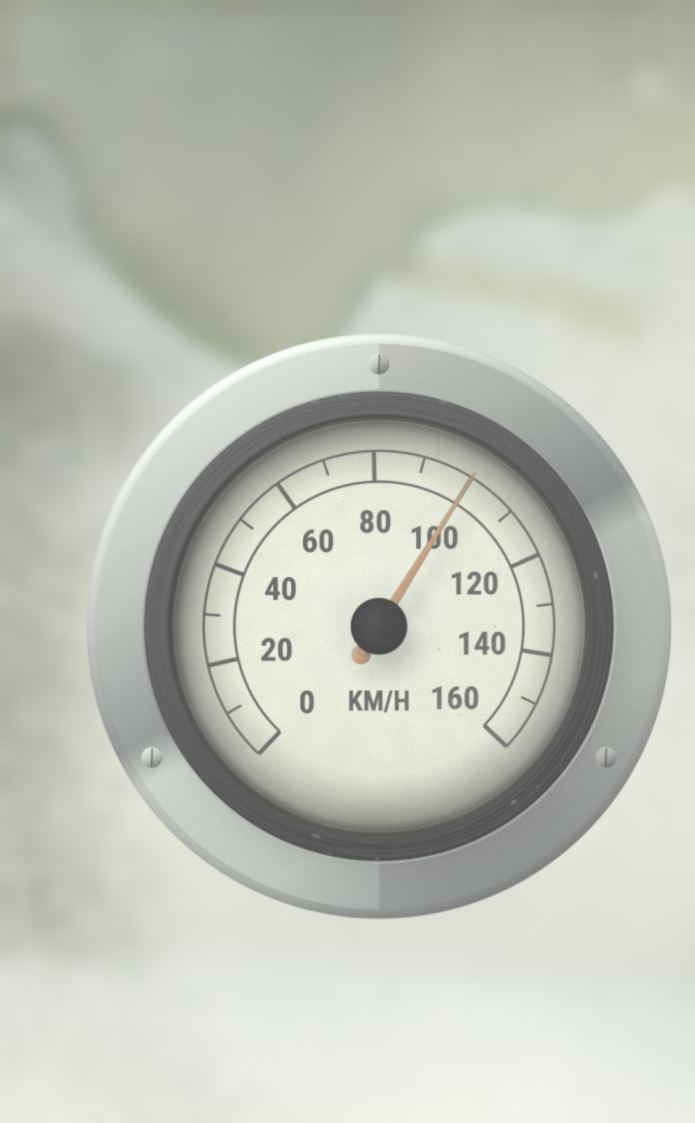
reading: 100km/h
